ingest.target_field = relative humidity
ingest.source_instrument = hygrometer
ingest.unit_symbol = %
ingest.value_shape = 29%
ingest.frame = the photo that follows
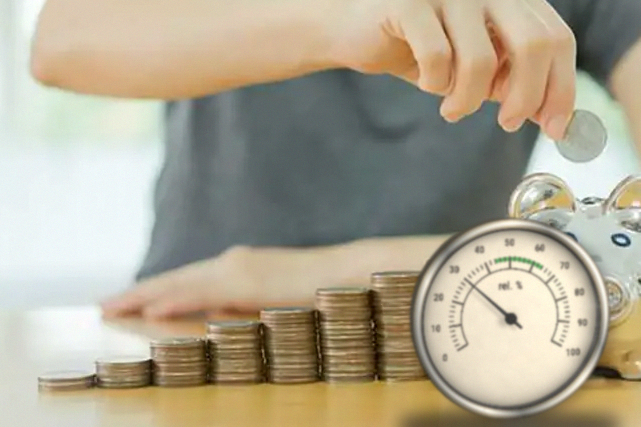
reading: 30%
